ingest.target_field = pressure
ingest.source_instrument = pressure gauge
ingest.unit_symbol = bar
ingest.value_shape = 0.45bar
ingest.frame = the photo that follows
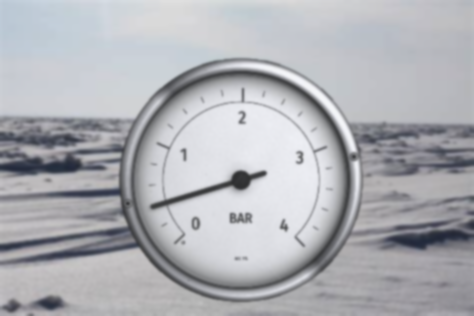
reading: 0.4bar
